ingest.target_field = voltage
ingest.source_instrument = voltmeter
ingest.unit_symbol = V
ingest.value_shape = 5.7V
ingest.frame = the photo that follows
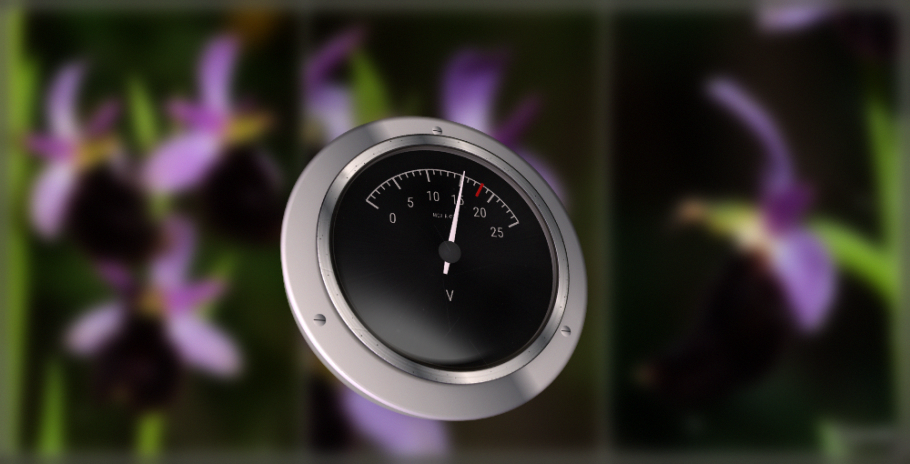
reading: 15V
